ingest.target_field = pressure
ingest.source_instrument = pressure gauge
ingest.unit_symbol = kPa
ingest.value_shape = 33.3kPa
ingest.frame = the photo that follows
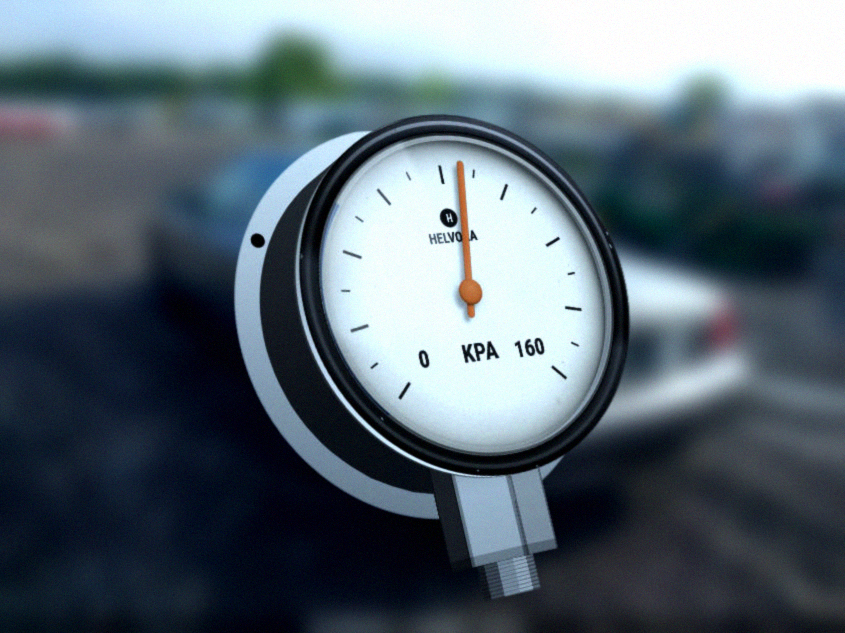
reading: 85kPa
